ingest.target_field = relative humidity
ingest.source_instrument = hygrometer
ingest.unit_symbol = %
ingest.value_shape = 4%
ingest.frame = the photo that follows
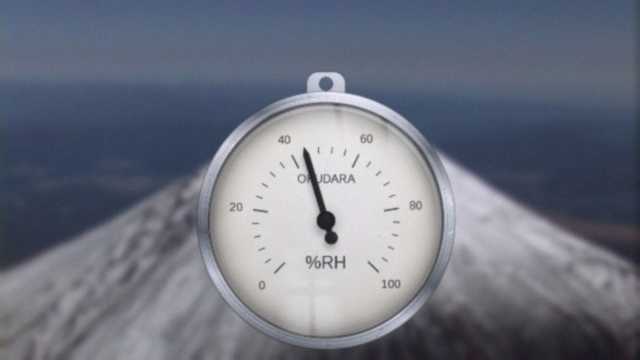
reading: 44%
